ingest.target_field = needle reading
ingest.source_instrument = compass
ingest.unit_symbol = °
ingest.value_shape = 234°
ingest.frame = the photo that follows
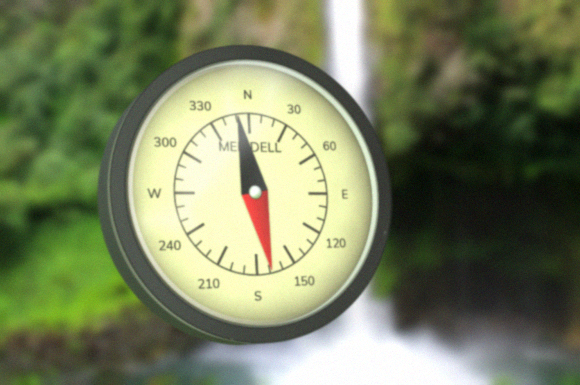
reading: 170°
